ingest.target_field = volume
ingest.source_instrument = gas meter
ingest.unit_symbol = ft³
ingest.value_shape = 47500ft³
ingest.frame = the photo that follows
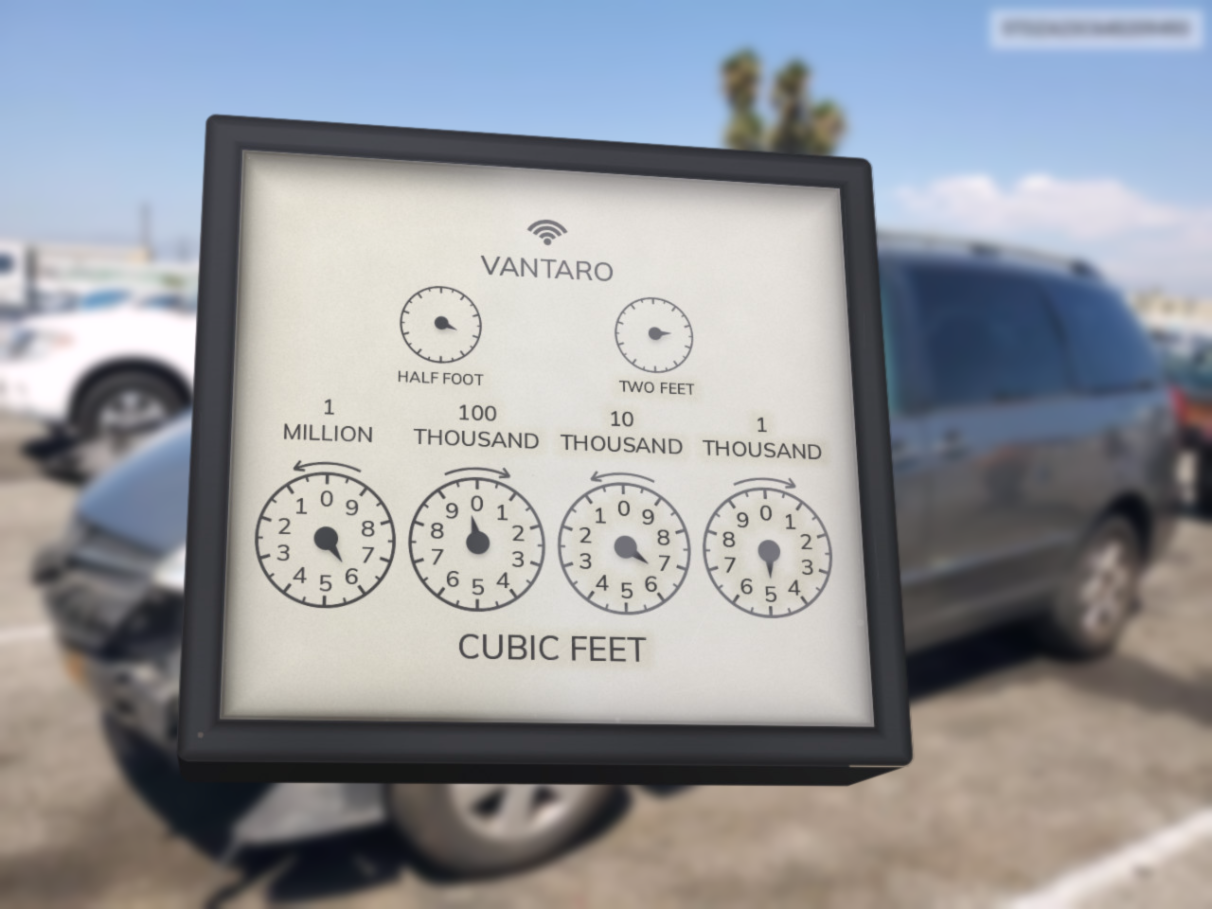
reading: 596500ft³
